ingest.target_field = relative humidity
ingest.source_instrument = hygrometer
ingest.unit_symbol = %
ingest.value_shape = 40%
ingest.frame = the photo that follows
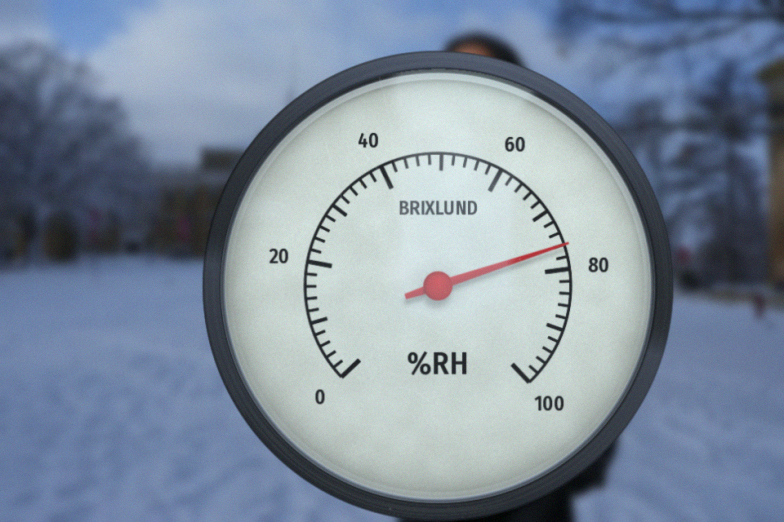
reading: 76%
